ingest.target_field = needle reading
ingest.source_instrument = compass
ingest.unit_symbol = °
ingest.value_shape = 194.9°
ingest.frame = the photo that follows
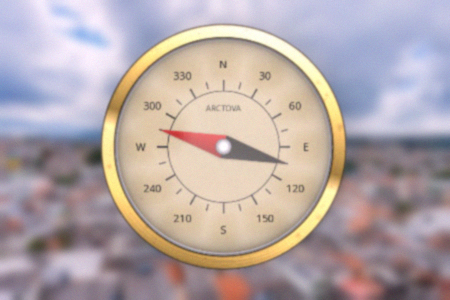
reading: 285°
